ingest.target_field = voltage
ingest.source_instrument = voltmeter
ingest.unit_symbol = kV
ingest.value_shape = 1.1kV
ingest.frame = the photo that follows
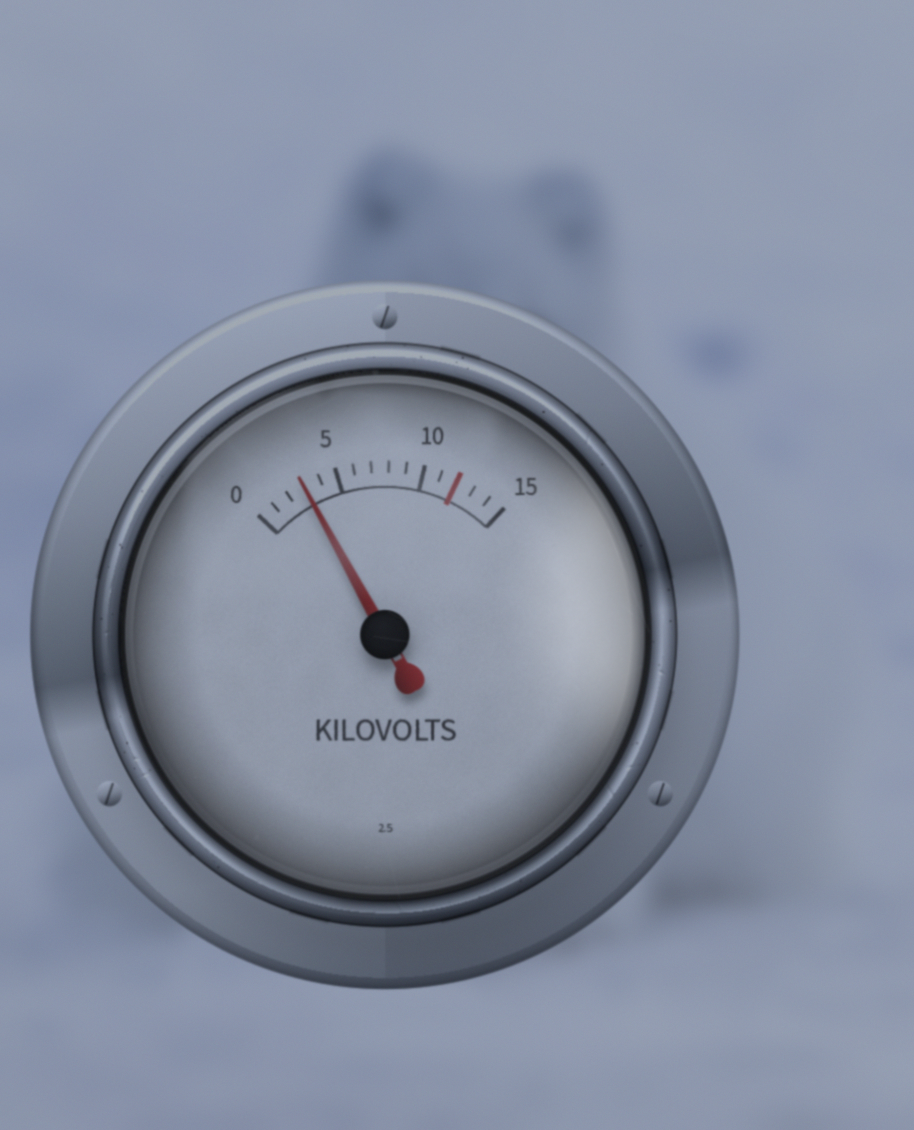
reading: 3kV
